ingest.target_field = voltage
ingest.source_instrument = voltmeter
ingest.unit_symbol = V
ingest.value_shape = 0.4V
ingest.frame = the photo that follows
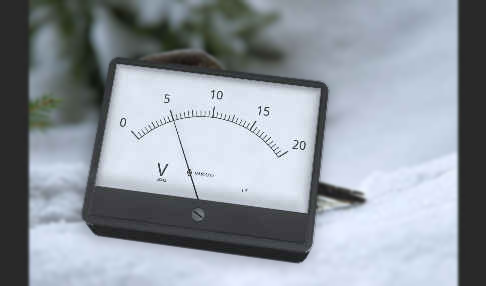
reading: 5V
